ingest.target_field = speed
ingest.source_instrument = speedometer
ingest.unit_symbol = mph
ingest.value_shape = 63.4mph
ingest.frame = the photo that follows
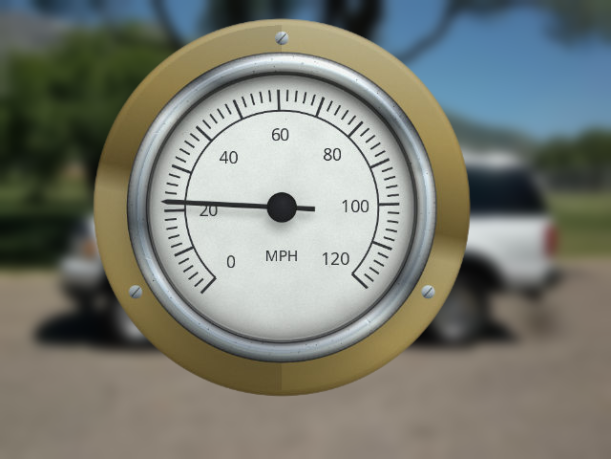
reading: 22mph
